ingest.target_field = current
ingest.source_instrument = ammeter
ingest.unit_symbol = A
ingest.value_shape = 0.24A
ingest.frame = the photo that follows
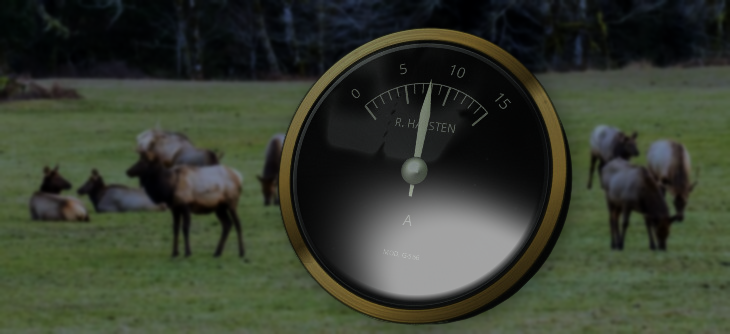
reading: 8A
